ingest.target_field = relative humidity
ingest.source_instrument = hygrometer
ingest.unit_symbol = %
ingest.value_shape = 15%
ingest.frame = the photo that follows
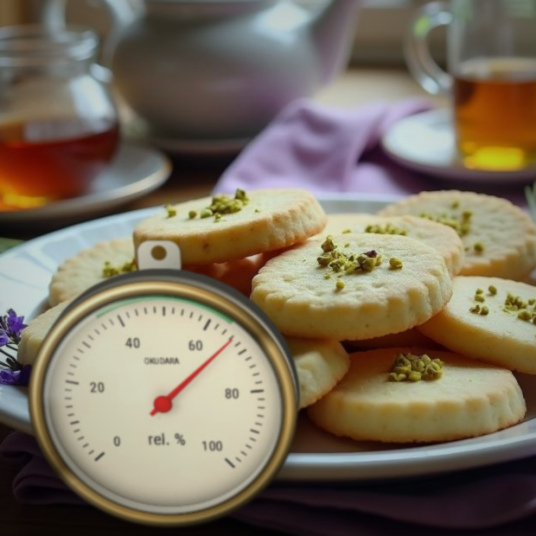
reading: 66%
